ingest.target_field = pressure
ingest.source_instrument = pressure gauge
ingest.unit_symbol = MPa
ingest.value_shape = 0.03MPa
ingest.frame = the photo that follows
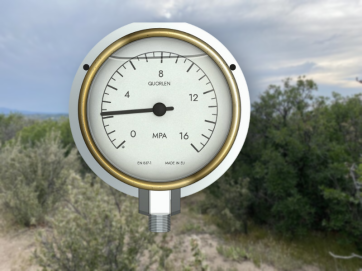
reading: 2.25MPa
